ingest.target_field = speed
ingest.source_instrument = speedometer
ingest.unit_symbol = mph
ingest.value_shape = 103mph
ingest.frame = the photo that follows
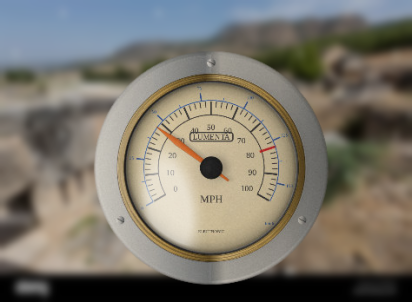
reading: 28mph
